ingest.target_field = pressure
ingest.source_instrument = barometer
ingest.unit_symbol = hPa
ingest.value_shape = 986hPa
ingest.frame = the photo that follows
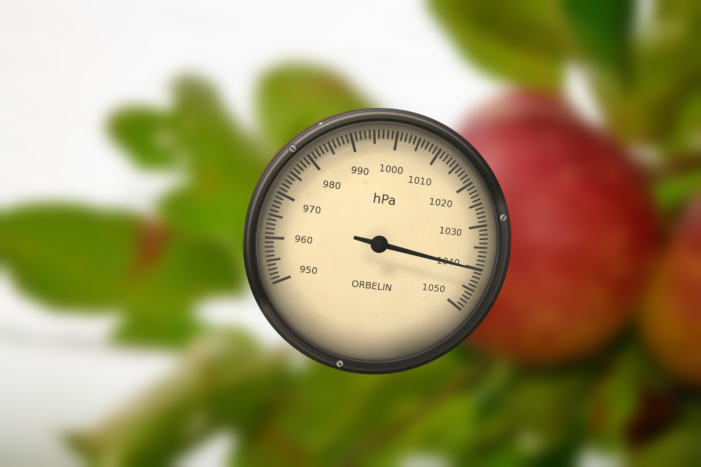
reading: 1040hPa
